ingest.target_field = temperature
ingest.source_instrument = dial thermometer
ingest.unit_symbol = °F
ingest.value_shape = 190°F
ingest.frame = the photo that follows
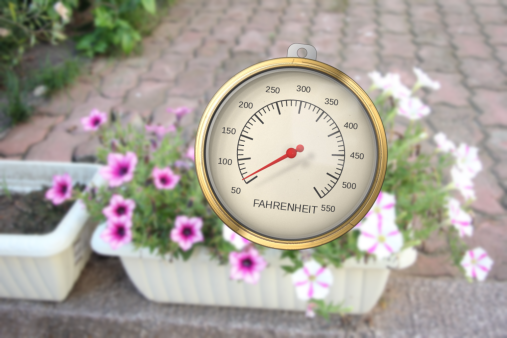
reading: 60°F
